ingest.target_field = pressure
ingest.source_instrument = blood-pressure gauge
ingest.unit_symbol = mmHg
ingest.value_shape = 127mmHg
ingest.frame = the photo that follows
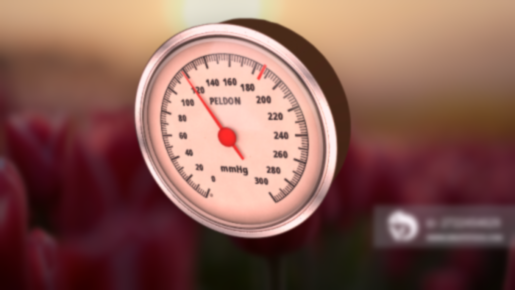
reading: 120mmHg
